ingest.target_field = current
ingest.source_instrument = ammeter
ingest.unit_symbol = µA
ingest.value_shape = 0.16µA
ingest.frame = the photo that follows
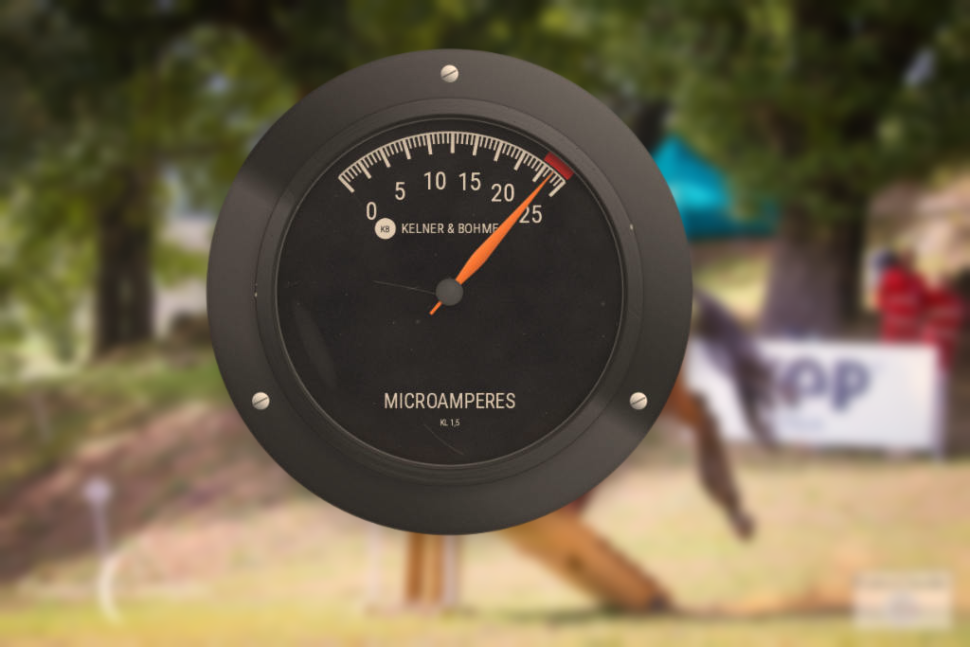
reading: 23.5µA
